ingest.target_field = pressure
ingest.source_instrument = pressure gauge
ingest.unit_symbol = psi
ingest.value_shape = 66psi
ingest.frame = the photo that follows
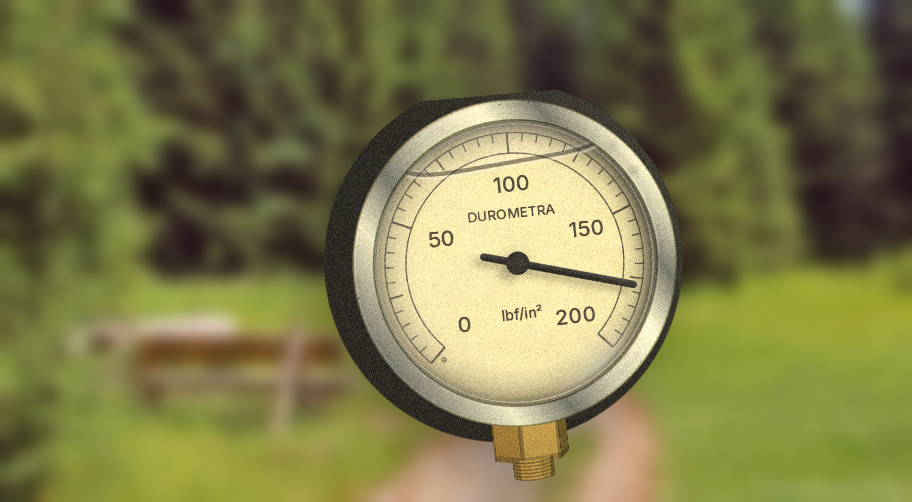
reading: 177.5psi
